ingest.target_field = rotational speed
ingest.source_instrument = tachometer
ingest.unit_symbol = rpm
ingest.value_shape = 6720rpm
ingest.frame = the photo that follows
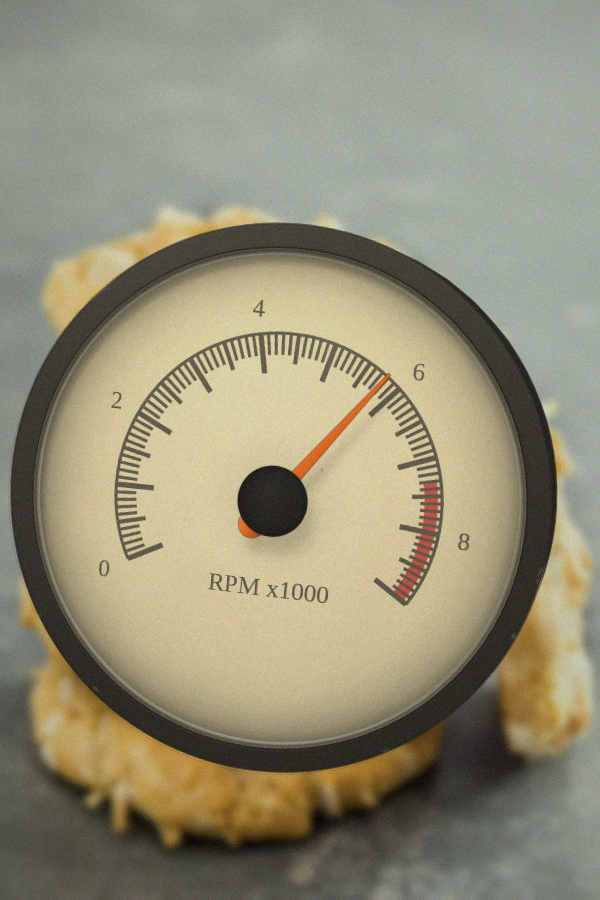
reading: 5800rpm
